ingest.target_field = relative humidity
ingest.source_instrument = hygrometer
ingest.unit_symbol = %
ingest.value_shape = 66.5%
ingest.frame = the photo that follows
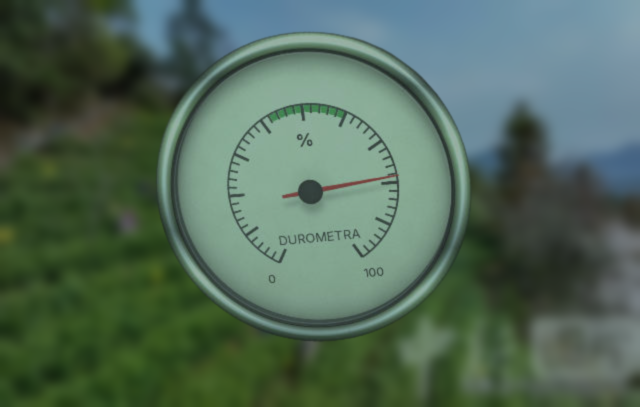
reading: 78%
